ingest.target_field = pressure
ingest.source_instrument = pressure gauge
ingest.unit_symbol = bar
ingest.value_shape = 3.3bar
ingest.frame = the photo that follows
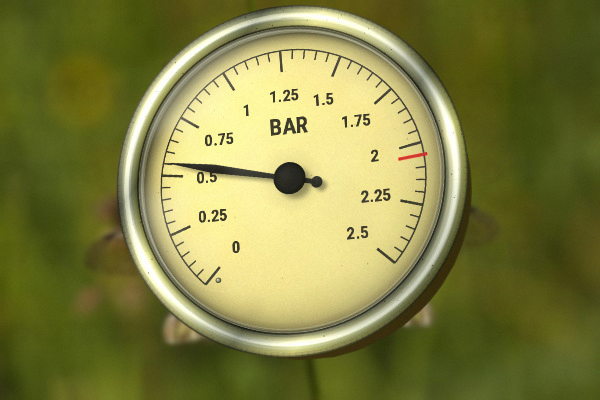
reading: 0.55bar
